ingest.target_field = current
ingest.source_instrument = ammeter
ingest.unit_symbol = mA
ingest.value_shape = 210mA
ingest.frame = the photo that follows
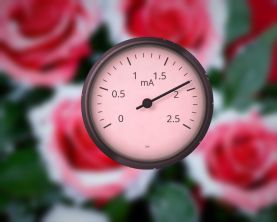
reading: 1.9mA
